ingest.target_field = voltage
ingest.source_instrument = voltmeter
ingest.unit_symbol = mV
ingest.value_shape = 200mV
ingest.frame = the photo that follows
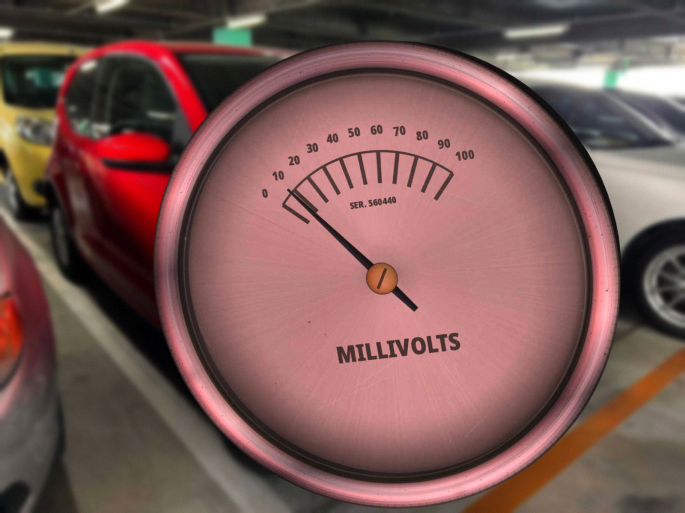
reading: 10mV
